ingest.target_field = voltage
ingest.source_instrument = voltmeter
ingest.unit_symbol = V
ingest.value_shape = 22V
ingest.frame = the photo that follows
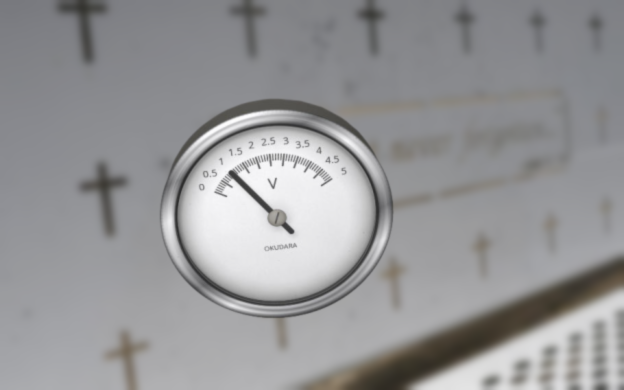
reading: 1V
